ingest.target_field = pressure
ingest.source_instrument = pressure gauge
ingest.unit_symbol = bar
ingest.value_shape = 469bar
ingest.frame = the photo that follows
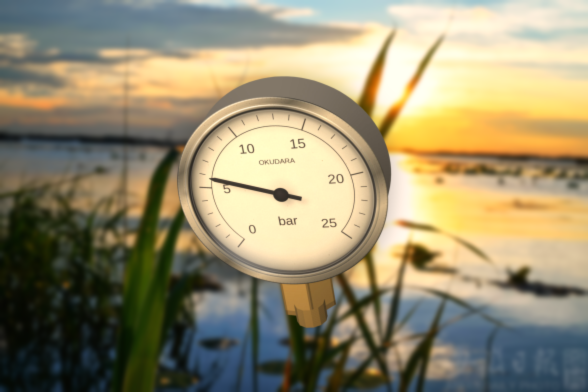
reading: 6bar
